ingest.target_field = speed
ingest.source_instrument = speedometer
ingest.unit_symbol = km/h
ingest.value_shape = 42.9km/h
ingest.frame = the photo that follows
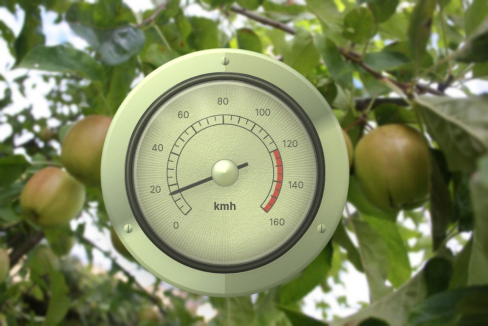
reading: 15km/h
